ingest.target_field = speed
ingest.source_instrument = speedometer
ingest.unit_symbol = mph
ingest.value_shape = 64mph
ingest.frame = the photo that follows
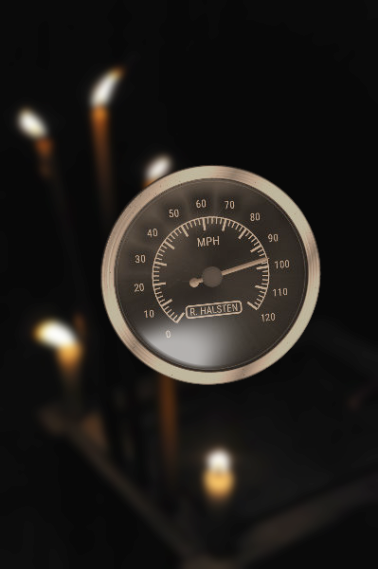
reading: 96mph
